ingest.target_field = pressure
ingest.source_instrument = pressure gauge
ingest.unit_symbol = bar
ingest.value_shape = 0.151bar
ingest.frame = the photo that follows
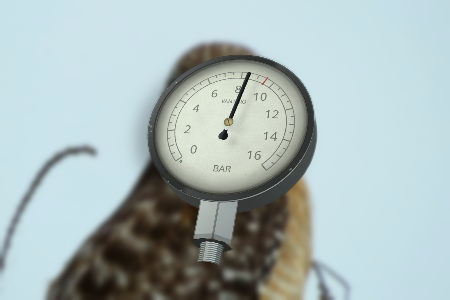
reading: 8.5bar
